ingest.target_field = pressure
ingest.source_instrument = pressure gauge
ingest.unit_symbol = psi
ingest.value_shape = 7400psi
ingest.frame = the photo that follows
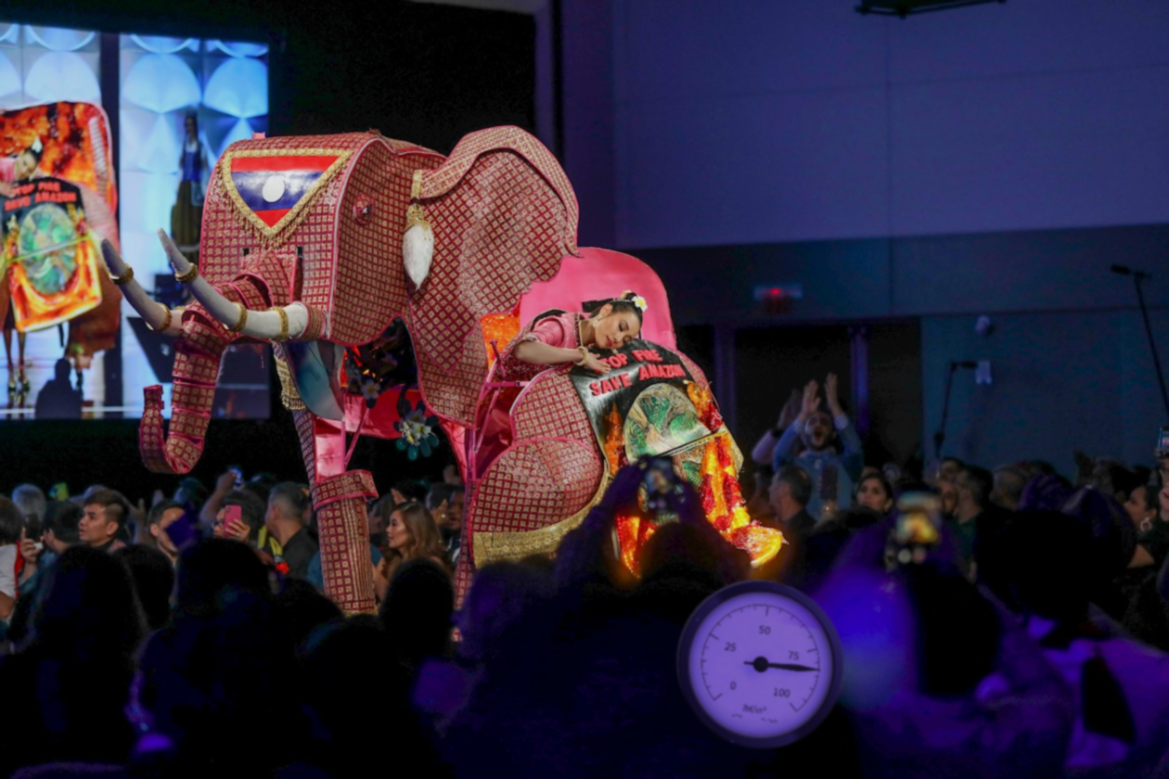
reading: 82.5psi
